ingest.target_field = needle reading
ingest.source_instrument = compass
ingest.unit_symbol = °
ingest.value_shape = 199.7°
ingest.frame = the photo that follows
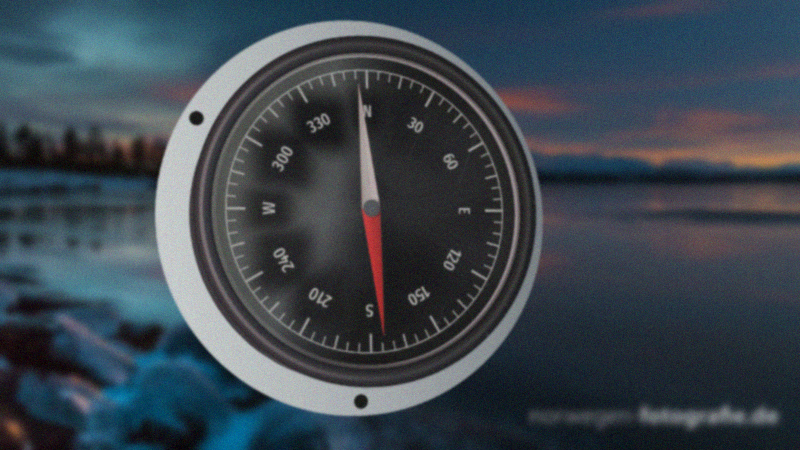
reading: 175°
